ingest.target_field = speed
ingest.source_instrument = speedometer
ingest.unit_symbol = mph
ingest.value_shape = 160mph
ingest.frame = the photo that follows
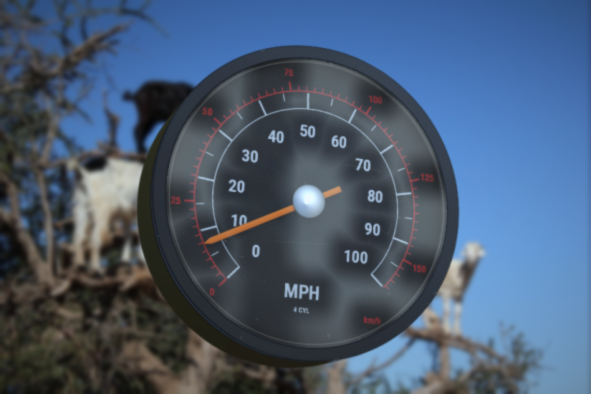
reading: 7.5mph
